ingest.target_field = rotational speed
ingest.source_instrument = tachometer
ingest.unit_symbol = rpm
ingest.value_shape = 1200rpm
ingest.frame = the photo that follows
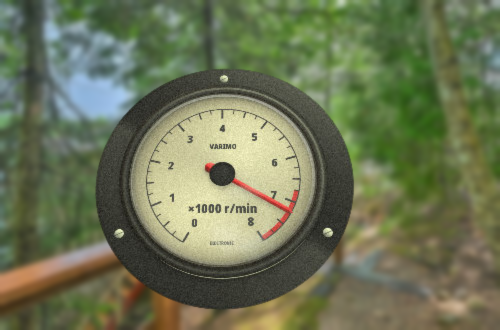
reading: 7250rpm
